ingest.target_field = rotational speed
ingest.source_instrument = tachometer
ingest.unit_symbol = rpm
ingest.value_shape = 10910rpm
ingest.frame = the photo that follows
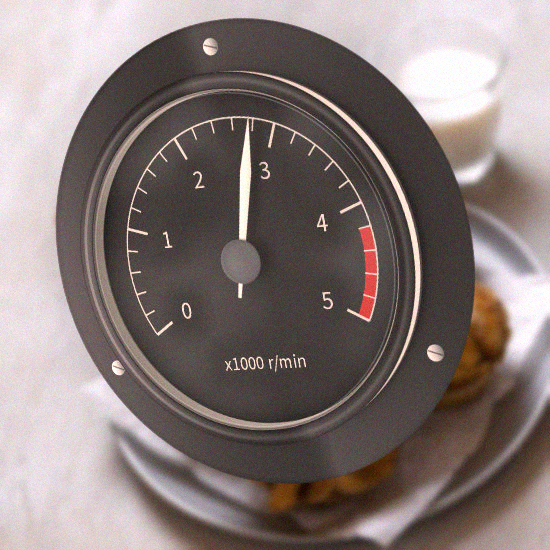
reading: 2800rpm
